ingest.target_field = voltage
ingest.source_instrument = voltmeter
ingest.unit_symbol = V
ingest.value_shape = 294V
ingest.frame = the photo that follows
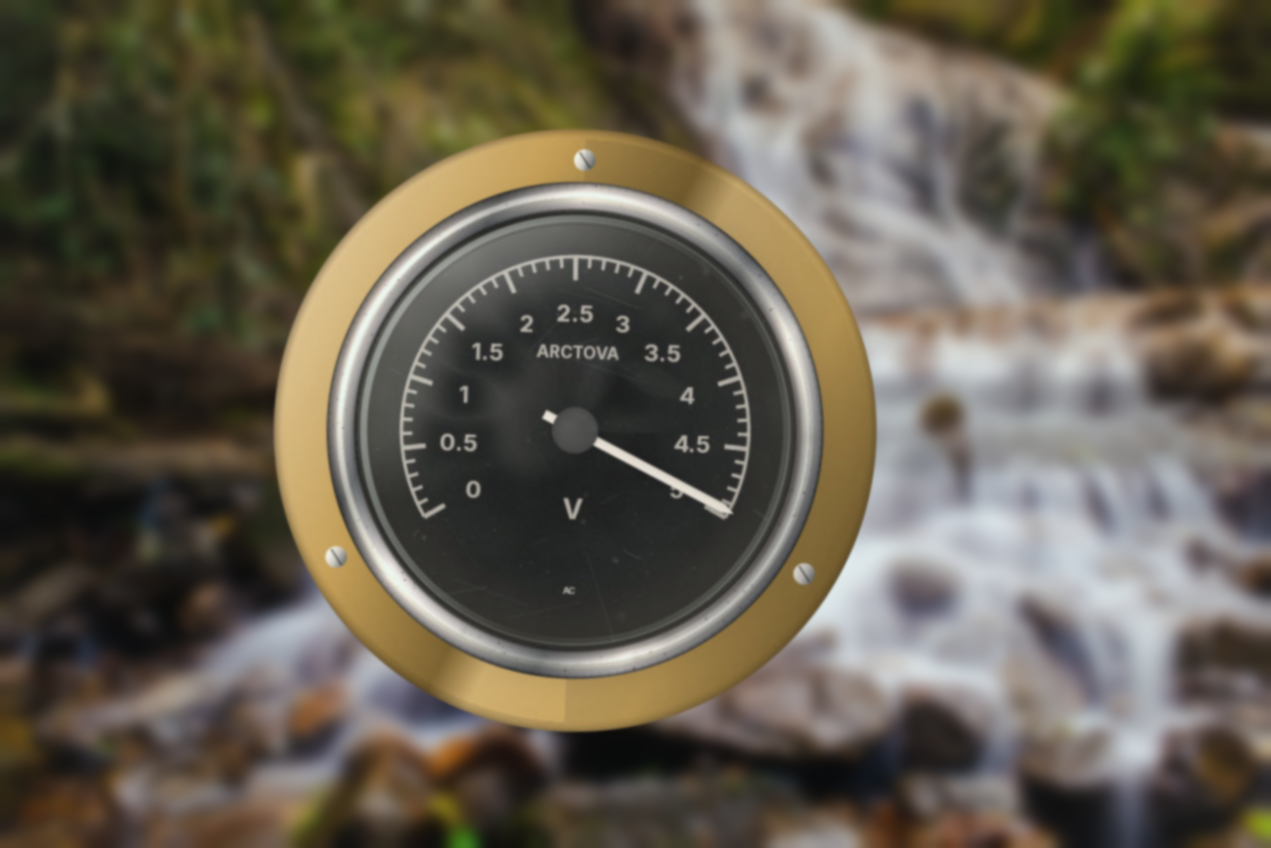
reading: 4.95V
